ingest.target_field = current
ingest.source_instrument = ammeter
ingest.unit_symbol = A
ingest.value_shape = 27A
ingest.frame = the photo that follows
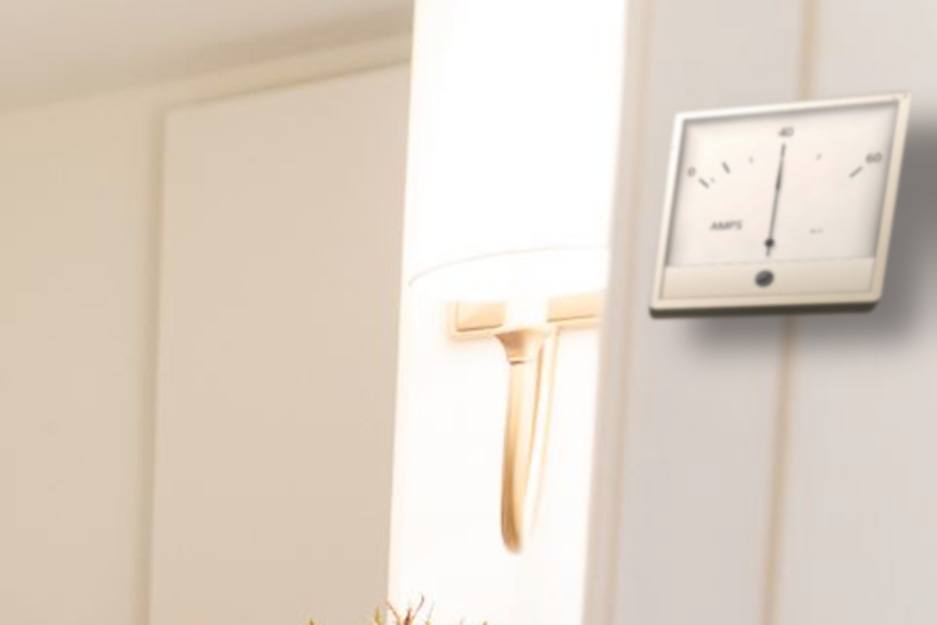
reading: 40A
